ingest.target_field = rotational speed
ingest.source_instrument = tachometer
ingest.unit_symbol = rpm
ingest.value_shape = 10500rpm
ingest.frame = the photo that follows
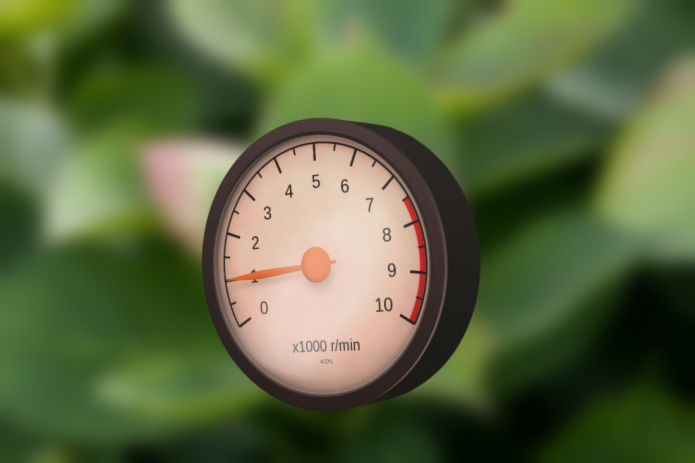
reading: 1000rpm
